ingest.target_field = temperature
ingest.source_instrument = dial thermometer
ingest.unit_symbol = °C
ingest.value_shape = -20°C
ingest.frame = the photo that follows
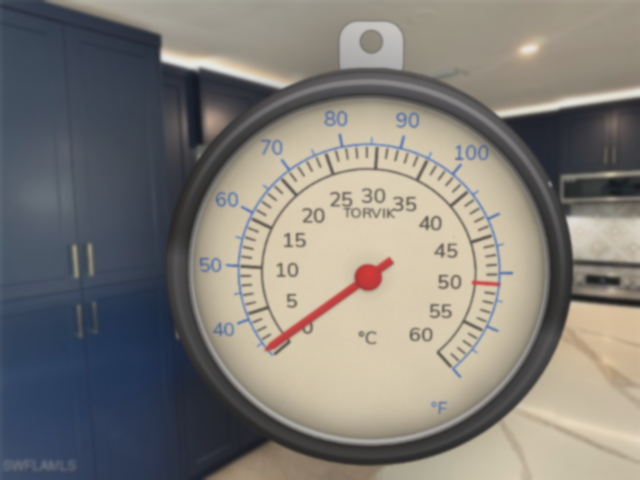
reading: 1°C
